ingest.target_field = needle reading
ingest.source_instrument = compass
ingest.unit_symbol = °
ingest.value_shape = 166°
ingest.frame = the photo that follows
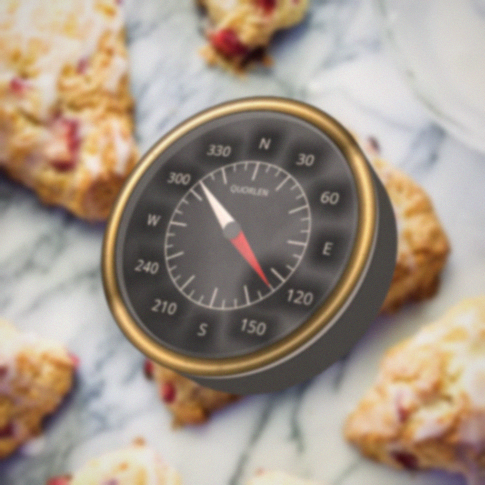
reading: 130°
